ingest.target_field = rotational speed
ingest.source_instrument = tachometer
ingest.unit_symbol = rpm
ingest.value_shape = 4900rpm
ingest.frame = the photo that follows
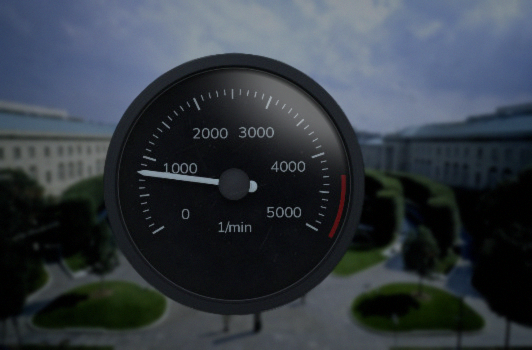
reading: 800rpm
